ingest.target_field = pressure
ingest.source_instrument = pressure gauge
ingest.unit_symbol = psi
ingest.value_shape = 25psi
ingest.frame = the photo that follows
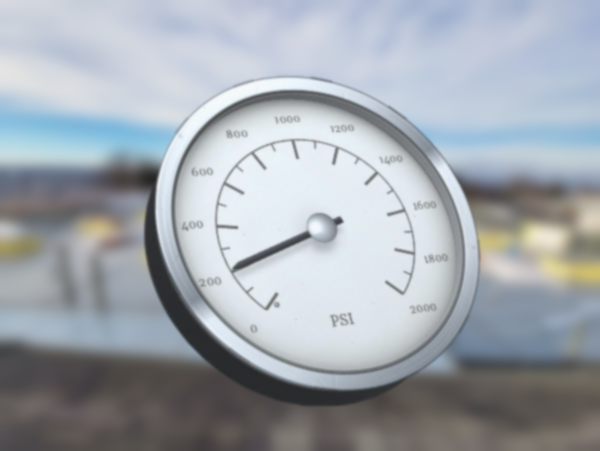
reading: 200psi
